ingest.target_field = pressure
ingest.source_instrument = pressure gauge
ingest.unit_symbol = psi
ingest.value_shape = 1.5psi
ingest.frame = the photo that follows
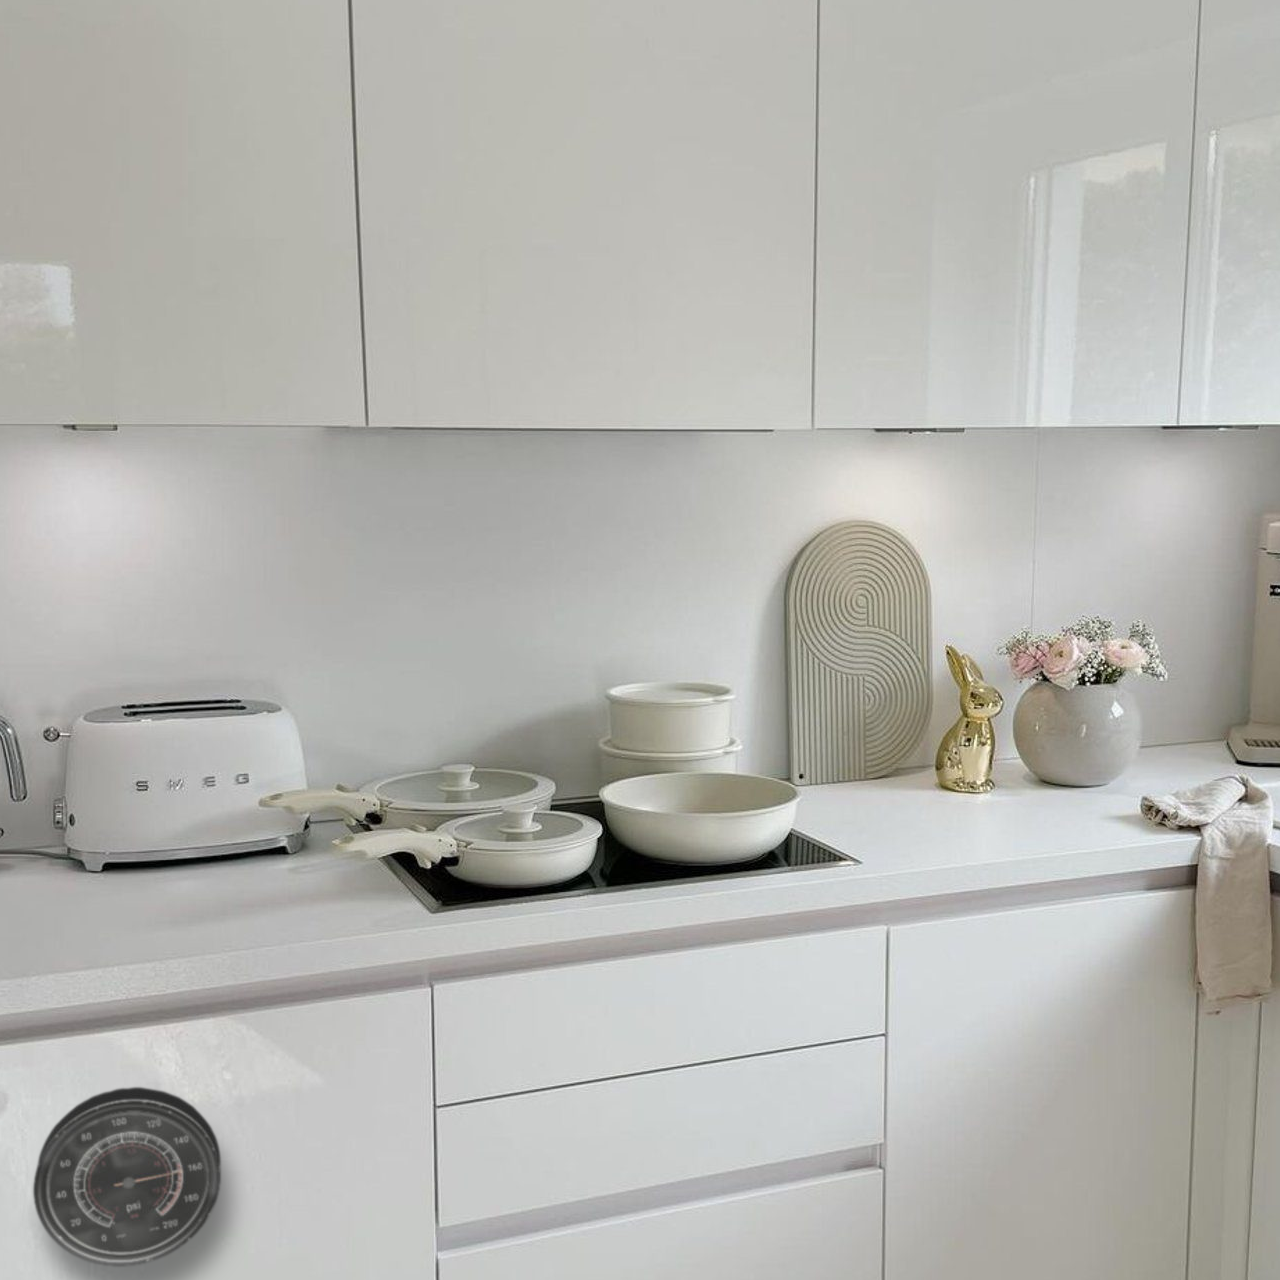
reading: 160psi
